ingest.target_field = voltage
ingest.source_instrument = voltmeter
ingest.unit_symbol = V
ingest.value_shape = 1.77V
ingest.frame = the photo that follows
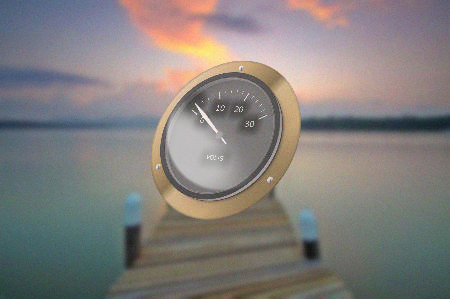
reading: 2V
